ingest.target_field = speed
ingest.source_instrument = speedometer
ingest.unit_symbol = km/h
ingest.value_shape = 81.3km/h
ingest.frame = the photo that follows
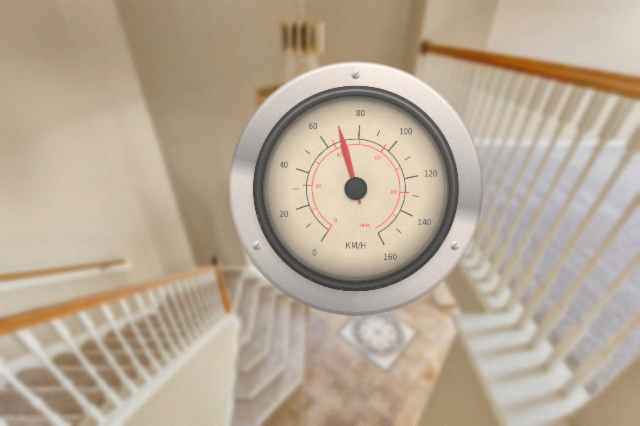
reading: 70km/h
